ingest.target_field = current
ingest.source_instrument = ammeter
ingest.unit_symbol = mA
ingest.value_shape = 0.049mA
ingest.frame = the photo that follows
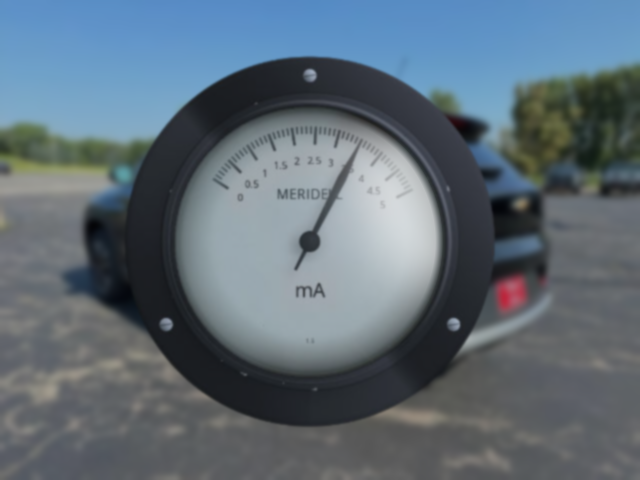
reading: 3.5mA
